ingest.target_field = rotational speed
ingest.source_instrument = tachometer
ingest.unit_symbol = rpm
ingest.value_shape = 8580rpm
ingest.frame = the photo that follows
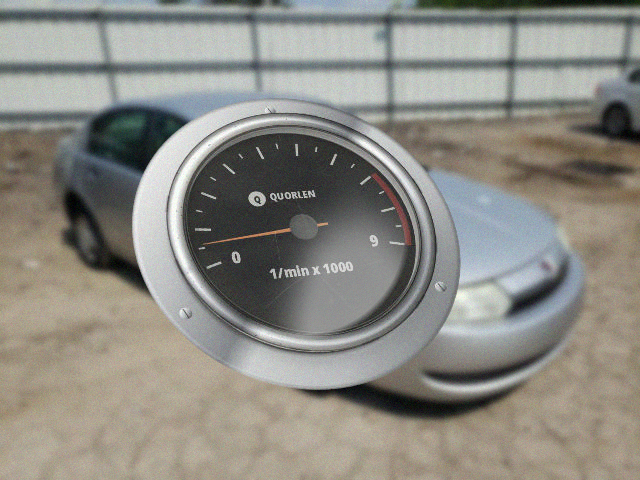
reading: 500rpm
